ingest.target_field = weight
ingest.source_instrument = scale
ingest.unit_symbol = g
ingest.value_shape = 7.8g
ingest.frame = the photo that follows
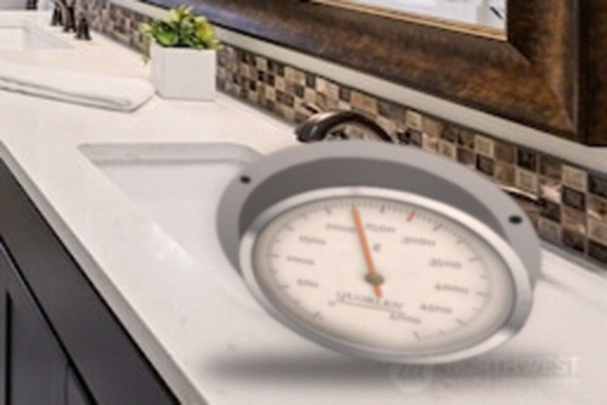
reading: 2250g
